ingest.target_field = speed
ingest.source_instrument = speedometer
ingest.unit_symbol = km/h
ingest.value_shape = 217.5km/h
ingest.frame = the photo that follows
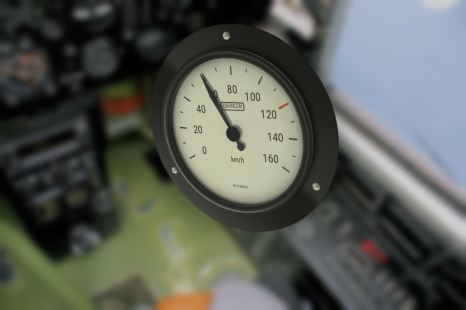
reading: 60km/h
